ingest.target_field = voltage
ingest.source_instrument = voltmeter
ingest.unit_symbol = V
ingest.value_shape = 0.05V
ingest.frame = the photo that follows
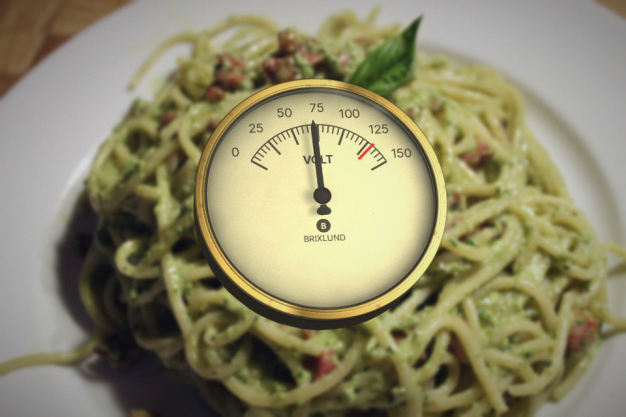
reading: 70V
